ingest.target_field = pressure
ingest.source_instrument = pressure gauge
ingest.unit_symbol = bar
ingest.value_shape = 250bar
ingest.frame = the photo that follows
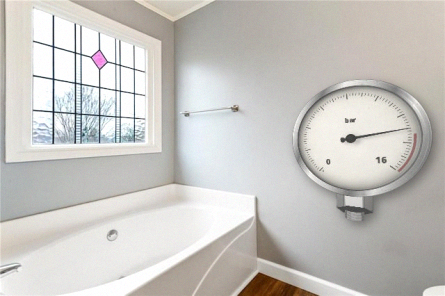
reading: 13bar
